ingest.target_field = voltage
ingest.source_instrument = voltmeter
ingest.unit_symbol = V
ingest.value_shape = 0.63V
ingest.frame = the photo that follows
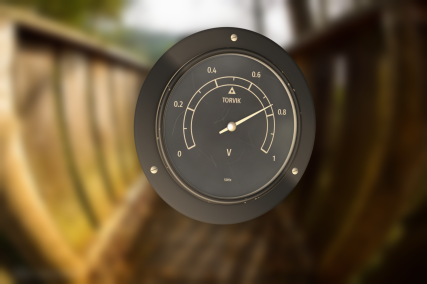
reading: 0.75V
